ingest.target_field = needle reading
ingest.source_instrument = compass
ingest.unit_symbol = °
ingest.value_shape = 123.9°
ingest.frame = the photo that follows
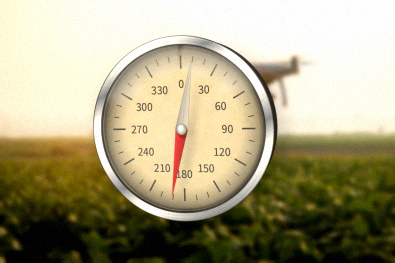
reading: 190°
